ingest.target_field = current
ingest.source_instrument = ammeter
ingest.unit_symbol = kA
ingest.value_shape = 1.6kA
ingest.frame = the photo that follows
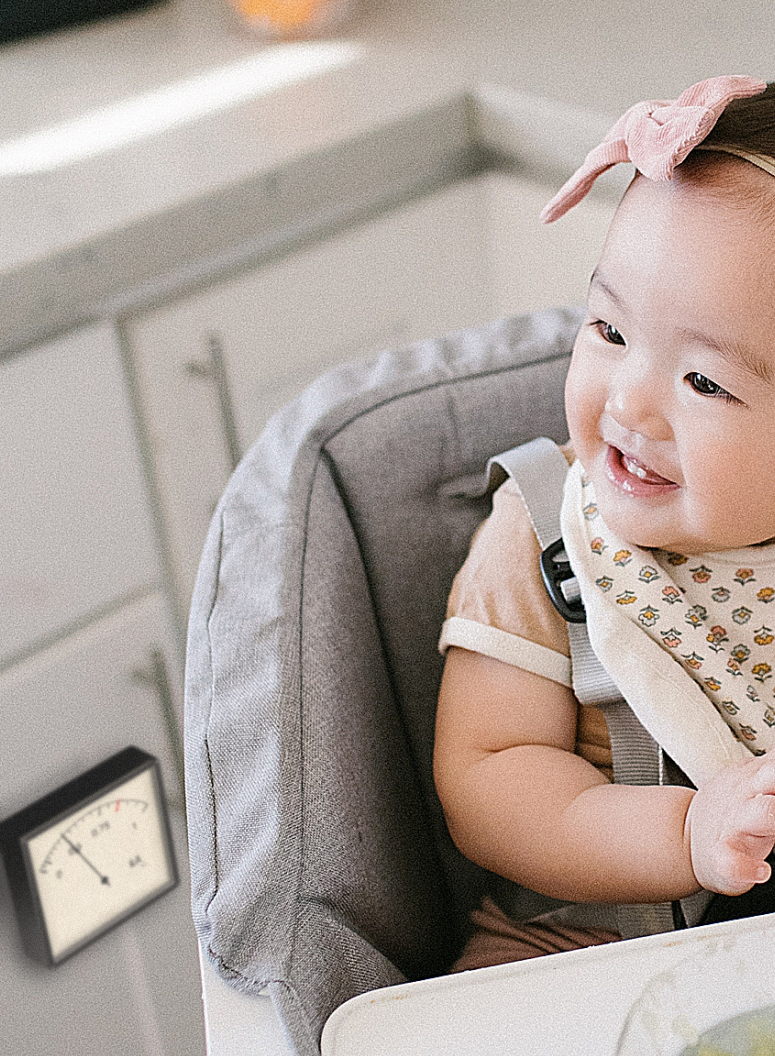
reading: 0.5kA
